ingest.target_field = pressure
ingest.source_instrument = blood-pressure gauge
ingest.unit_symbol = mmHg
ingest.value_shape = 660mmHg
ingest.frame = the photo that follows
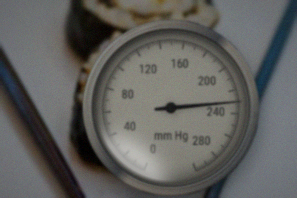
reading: 230mmHg
